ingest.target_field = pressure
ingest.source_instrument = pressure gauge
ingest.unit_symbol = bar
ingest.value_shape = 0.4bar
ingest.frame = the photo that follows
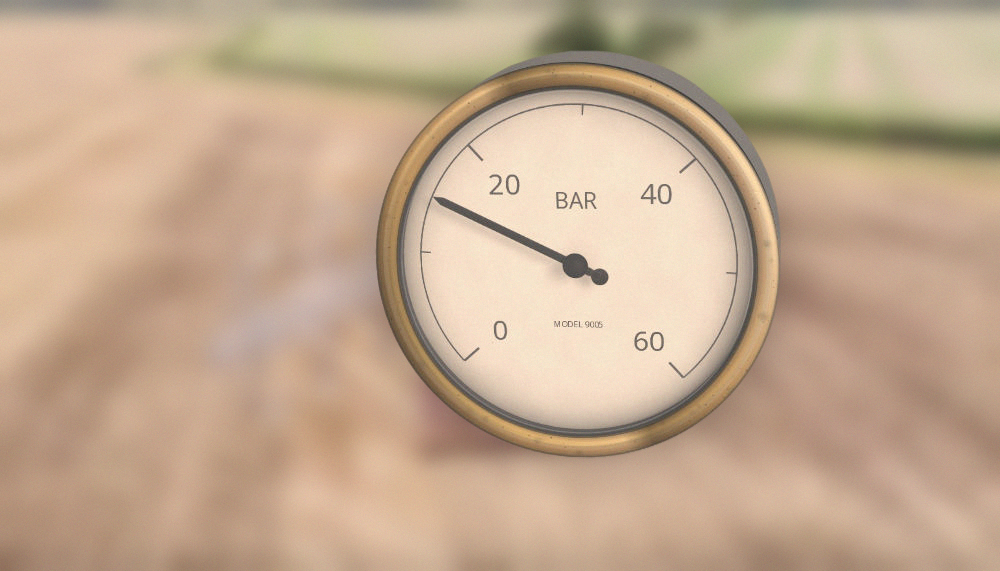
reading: 15bar
